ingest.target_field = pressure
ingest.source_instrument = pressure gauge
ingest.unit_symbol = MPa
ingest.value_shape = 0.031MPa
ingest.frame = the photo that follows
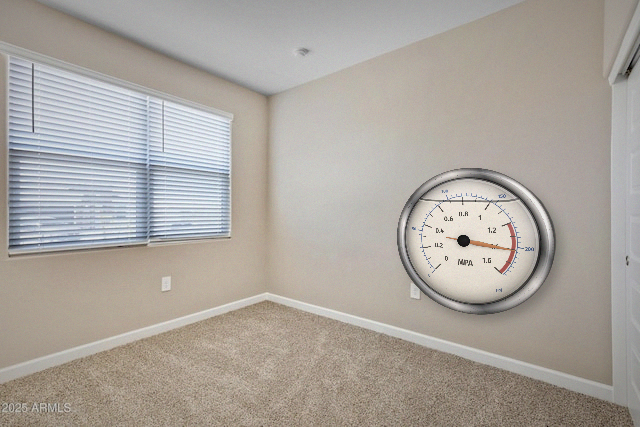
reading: 1.4MPa
